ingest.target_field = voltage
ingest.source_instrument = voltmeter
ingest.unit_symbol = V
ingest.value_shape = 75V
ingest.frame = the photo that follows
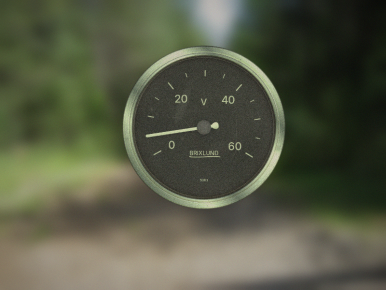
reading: 5V
